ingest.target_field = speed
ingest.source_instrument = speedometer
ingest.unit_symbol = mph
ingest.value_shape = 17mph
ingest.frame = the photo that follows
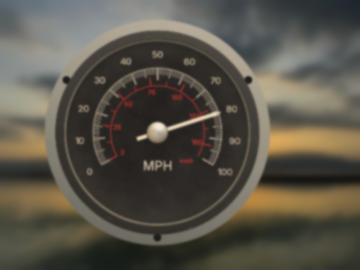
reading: 80mph
